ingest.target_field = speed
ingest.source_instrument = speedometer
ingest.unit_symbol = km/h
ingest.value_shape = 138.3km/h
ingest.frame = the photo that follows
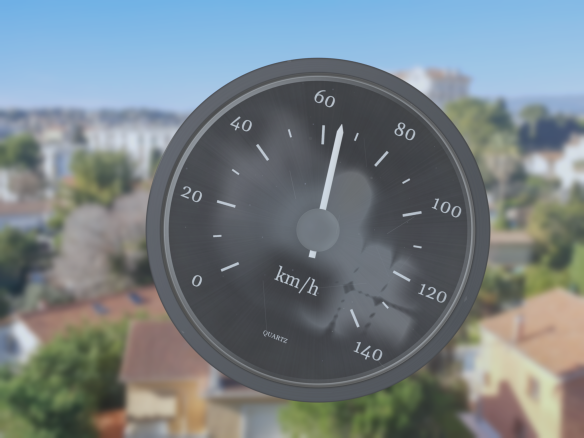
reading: 65km/h
